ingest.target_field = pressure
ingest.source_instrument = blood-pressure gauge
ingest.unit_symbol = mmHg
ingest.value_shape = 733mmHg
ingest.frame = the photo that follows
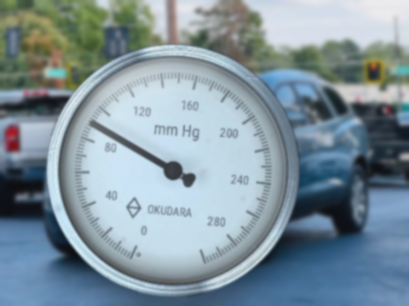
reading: 90mmHg
